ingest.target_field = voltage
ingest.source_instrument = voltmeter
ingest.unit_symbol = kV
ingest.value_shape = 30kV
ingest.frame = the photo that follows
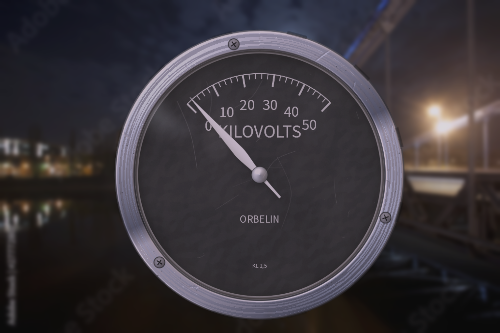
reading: 2kV
